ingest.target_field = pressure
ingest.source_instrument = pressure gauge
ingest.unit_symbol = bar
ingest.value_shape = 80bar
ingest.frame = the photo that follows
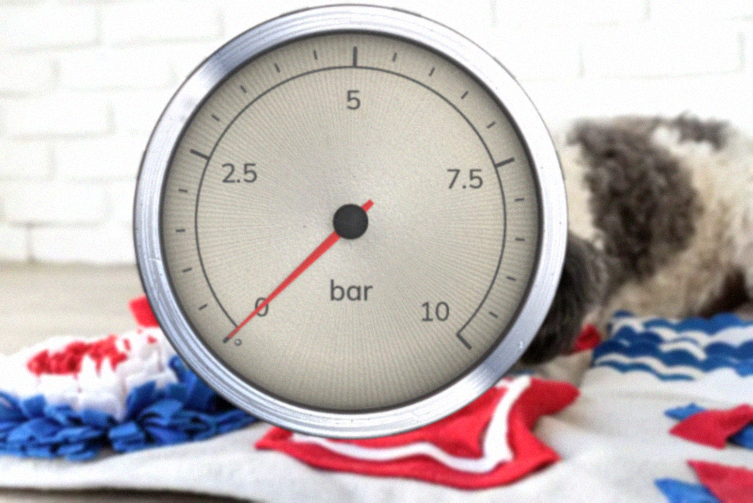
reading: 0bar
